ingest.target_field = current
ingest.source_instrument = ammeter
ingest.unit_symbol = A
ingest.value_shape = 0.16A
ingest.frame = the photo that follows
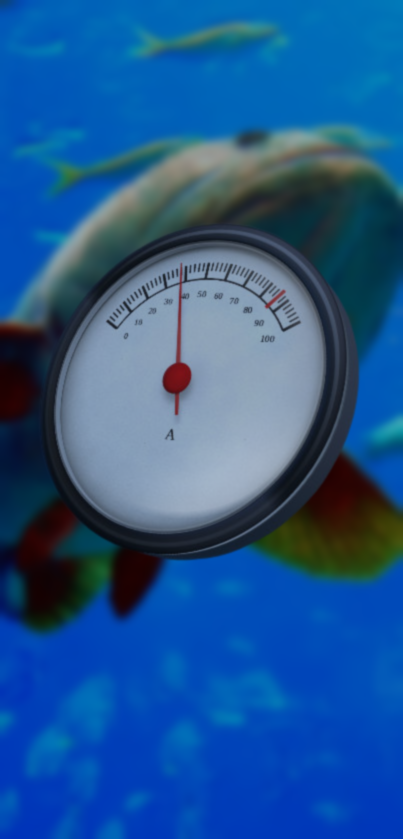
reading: 40A
